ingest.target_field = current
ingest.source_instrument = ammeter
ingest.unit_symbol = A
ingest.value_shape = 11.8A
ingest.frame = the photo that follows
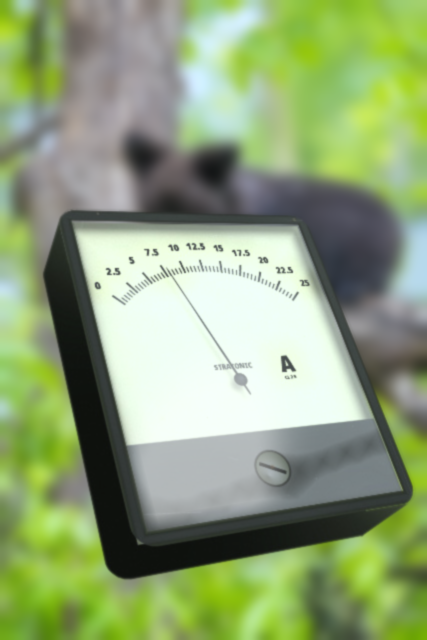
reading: 7.5A
